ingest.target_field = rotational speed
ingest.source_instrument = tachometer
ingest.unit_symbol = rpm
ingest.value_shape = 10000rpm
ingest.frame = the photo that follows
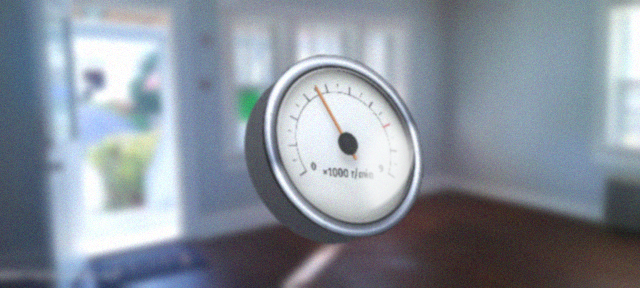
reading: 3500rpm
